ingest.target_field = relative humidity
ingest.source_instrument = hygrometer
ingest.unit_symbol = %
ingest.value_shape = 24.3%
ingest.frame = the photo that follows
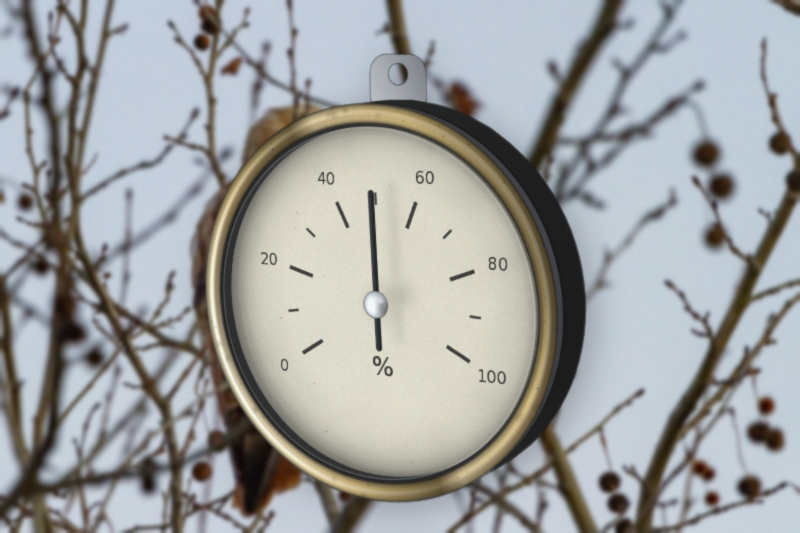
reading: 50%
